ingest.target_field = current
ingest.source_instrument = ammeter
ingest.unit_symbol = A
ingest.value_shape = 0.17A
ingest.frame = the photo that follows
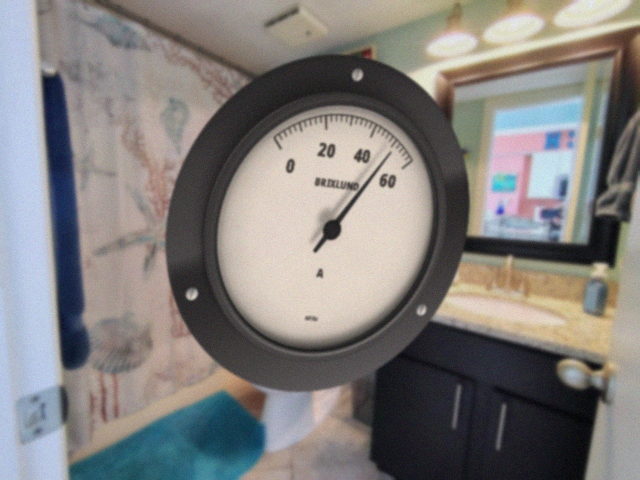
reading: 50A
